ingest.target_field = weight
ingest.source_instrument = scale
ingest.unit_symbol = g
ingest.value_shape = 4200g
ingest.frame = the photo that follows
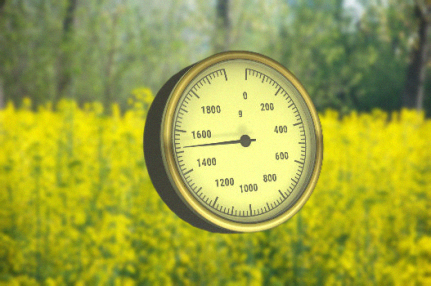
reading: 1520g
